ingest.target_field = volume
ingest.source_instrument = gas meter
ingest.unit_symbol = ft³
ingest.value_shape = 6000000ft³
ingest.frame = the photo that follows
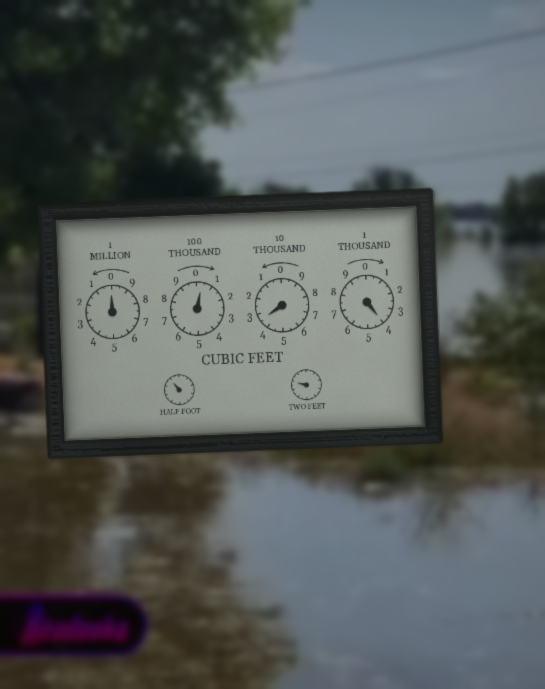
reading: 3400ft³
